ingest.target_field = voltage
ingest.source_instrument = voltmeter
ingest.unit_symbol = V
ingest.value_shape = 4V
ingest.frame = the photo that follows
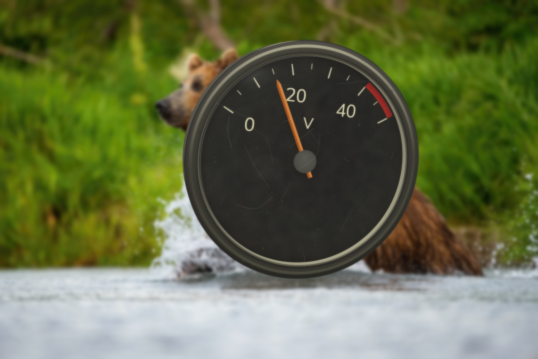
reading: 15V
